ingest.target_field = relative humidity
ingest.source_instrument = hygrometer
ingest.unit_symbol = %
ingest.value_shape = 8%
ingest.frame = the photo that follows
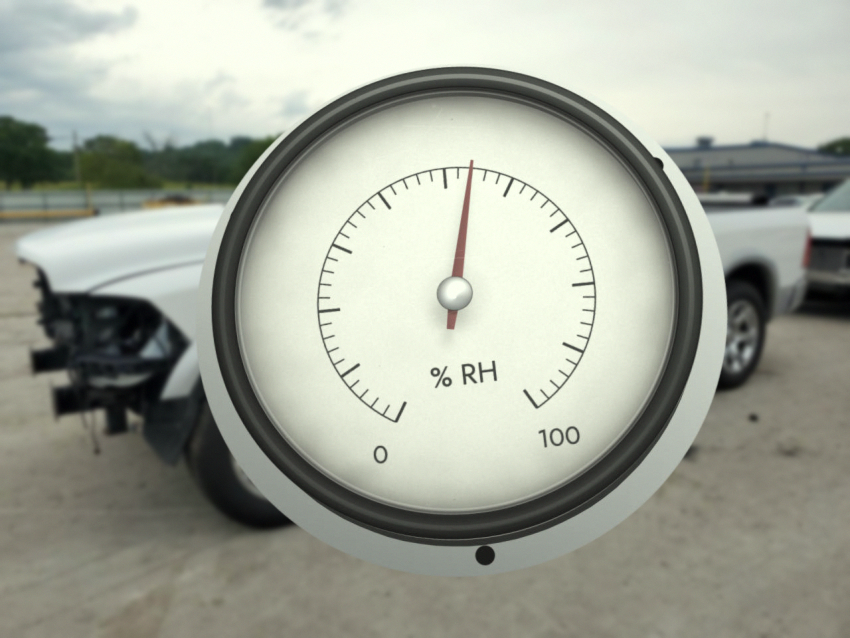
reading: 54%
